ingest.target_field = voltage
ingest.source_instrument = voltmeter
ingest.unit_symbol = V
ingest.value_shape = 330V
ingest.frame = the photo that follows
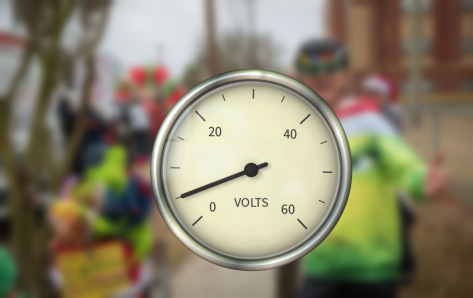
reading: 5V
